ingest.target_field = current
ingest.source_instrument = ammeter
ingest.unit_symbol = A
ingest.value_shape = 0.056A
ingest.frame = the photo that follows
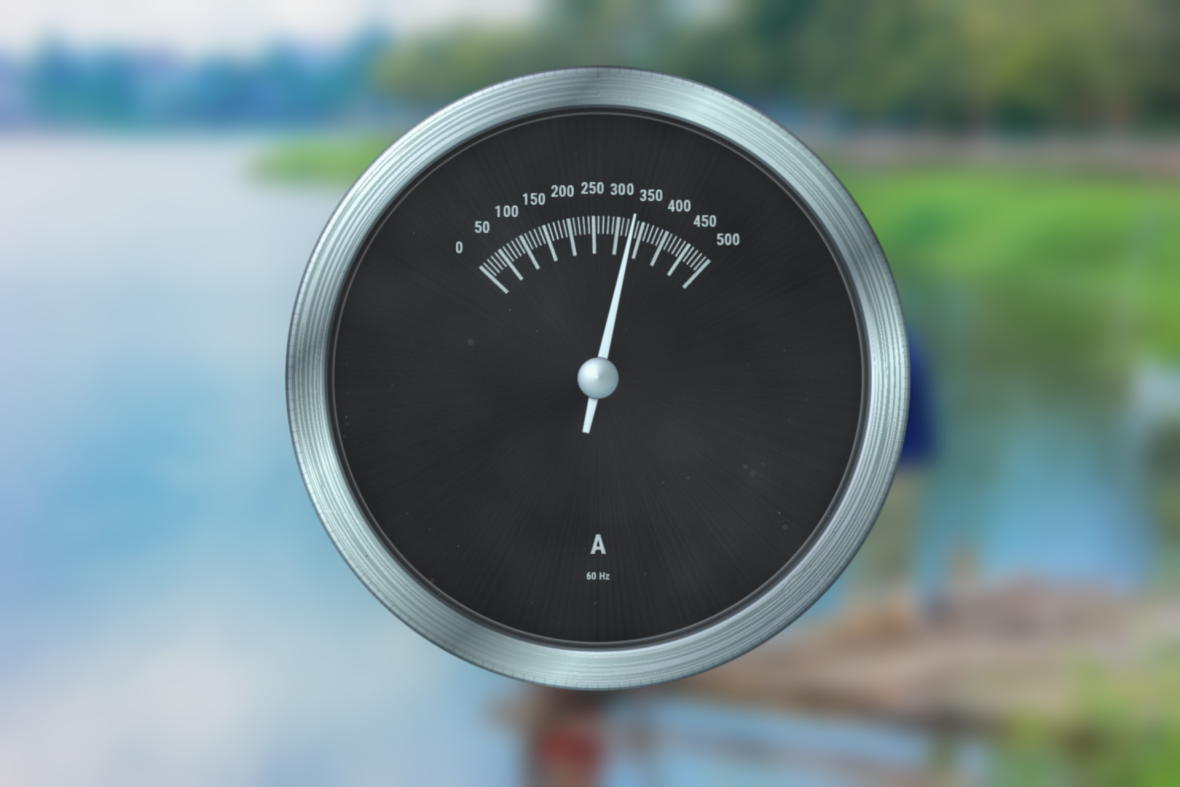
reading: 330A
